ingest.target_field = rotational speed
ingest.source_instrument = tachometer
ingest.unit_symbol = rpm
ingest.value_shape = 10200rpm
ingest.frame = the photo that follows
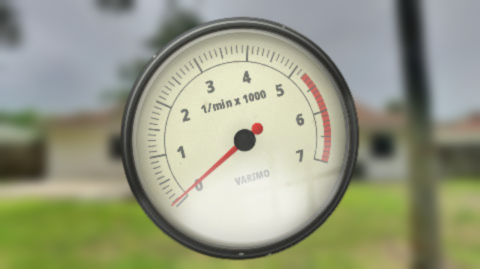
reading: 100rpm
